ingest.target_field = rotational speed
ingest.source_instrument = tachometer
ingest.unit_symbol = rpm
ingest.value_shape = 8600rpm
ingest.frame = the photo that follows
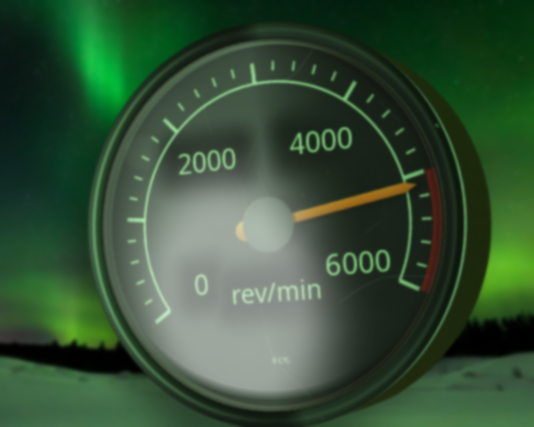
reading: 5100rpm
